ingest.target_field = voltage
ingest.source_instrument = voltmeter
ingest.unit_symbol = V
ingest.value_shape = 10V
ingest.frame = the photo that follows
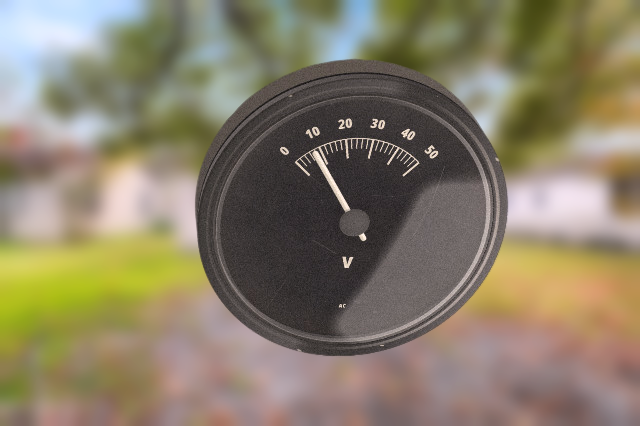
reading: 8V
